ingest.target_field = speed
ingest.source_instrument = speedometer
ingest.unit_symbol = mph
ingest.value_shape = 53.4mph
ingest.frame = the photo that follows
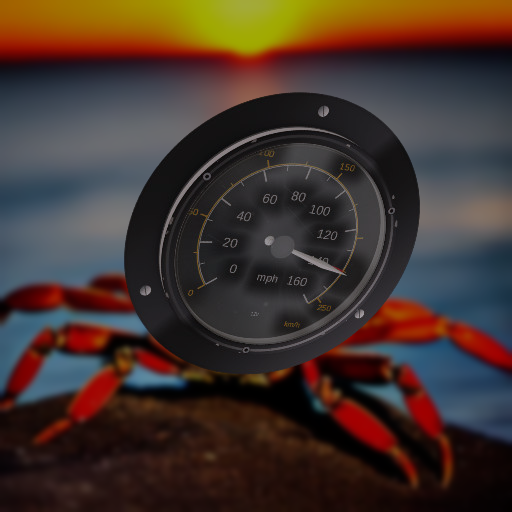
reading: 140mph
